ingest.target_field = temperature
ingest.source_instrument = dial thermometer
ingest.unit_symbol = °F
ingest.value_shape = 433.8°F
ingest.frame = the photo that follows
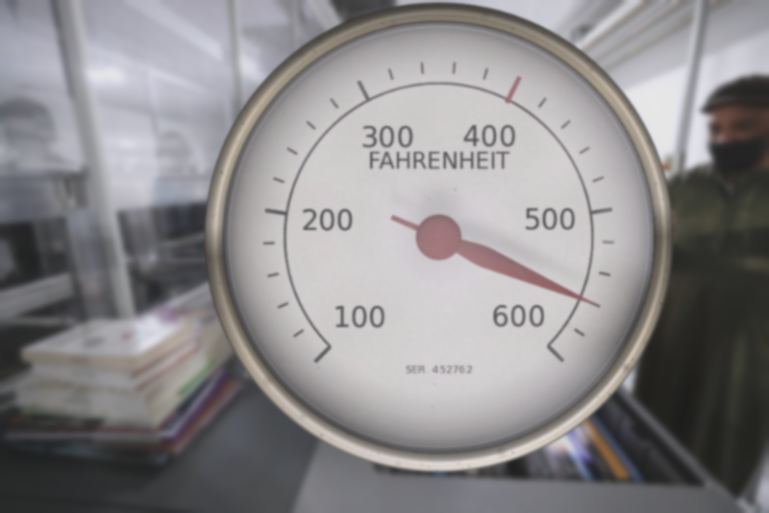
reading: 560°F
